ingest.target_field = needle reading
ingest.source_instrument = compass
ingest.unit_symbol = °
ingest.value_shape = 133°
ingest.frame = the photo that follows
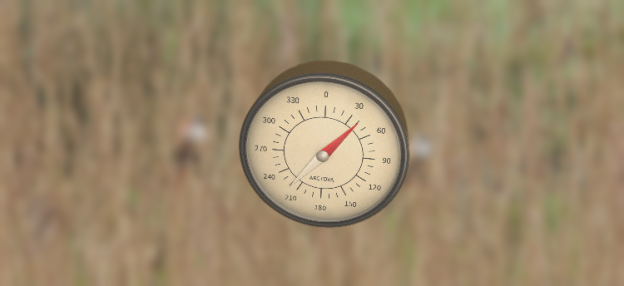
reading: 40°
